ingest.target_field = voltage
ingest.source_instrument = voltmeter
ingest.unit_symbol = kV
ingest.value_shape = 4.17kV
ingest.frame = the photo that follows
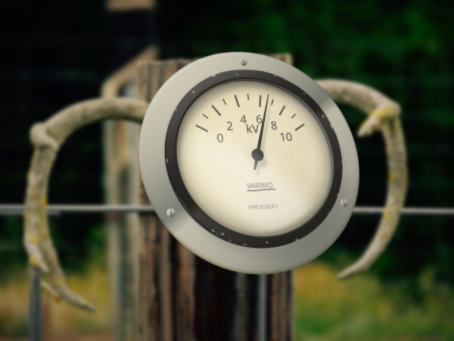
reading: 6.5kV
